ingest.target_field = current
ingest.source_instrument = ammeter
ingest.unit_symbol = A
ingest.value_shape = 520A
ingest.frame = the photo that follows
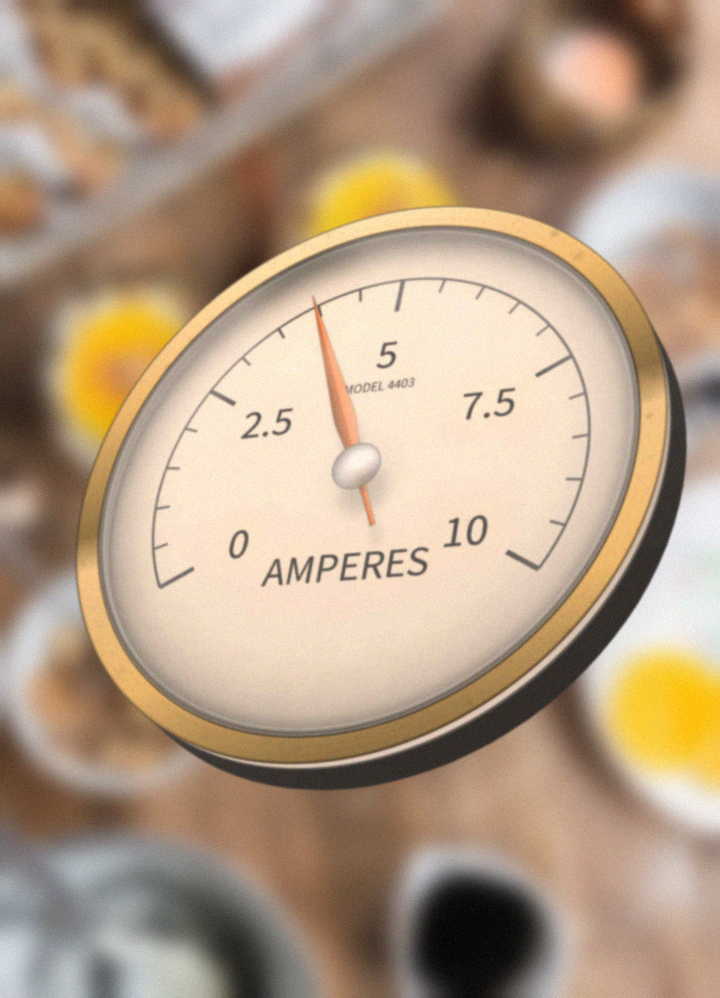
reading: 4A
